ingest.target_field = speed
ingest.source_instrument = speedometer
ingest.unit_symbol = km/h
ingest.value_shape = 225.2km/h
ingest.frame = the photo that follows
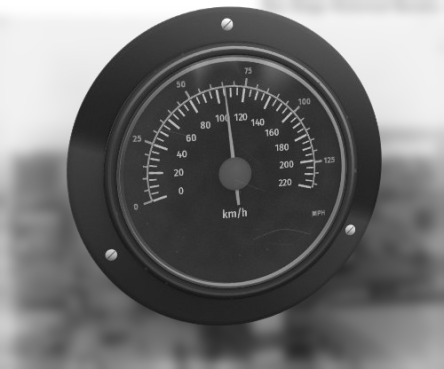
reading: 105km/h
